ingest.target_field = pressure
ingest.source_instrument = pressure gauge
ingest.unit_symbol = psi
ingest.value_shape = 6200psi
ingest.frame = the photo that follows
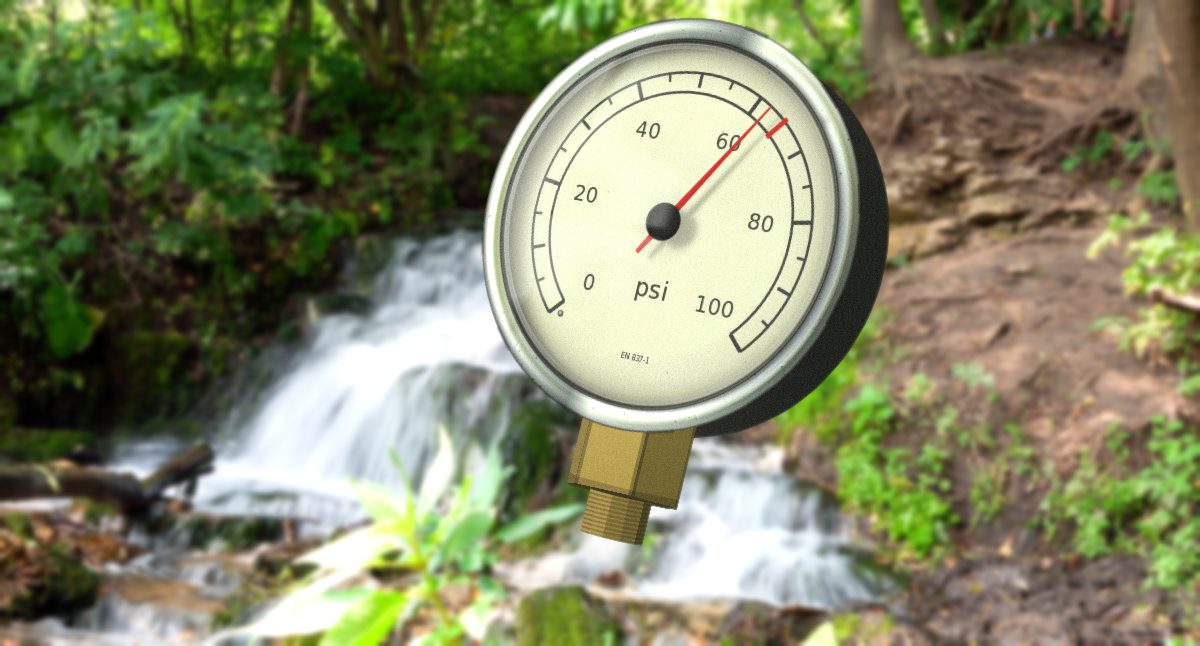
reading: 62.5psi
